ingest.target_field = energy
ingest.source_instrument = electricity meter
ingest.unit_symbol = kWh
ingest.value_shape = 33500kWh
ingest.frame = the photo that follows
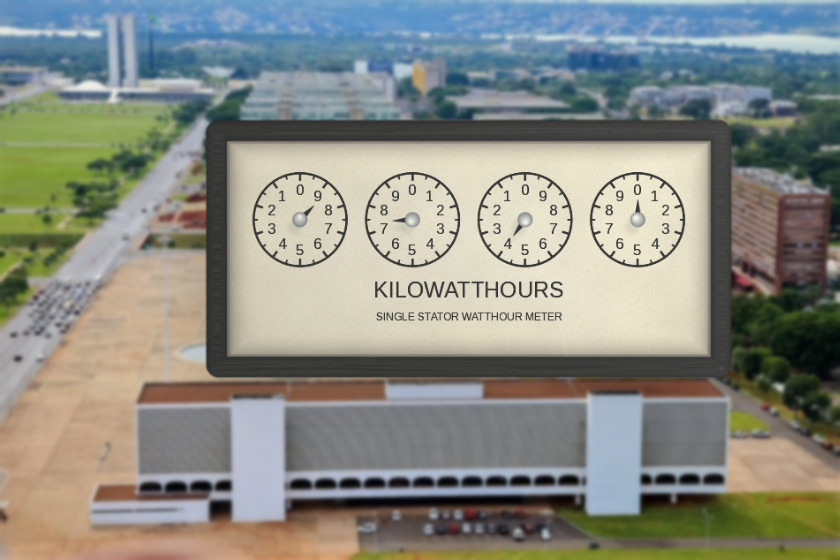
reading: 8740kWh
